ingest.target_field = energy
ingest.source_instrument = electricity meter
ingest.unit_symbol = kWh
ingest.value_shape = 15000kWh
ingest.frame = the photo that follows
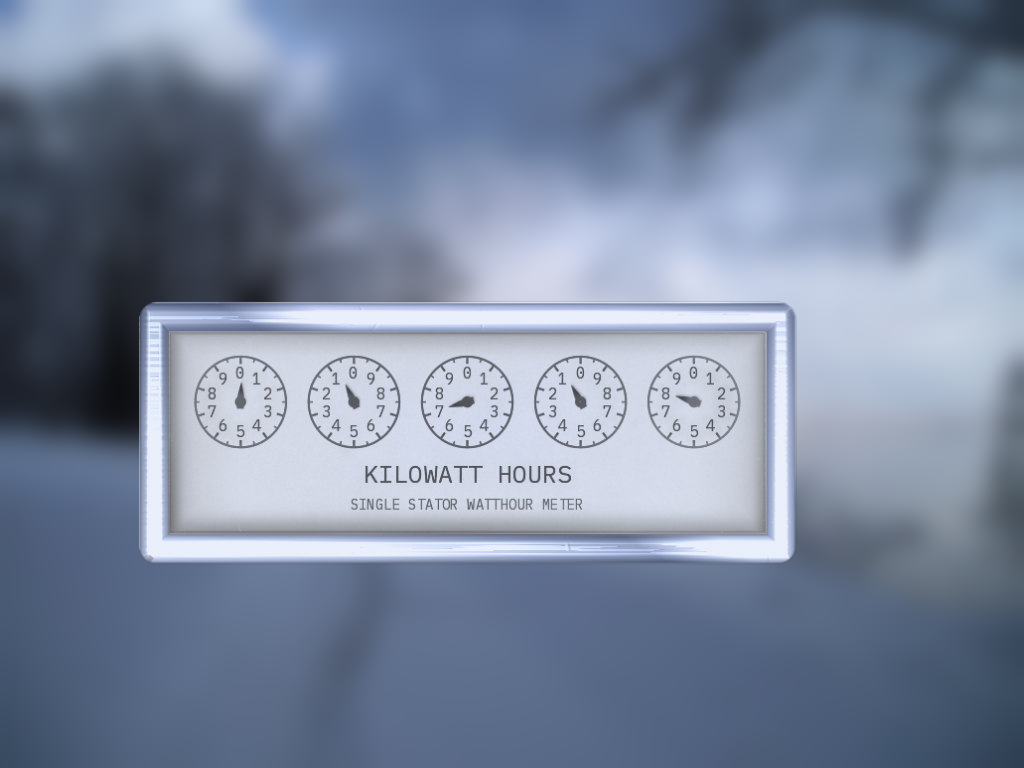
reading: 708kWh
